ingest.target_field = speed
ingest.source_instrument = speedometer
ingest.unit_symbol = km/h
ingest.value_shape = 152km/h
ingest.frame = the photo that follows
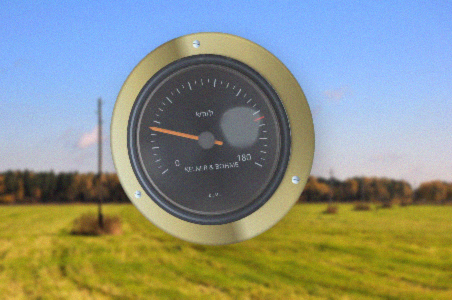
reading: 35km/h
